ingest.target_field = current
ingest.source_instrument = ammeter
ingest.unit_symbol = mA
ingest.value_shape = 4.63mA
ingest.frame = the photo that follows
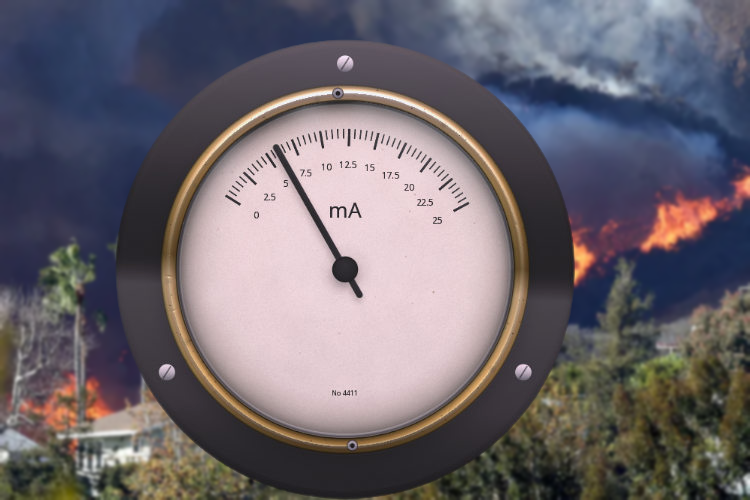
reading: 6mA
